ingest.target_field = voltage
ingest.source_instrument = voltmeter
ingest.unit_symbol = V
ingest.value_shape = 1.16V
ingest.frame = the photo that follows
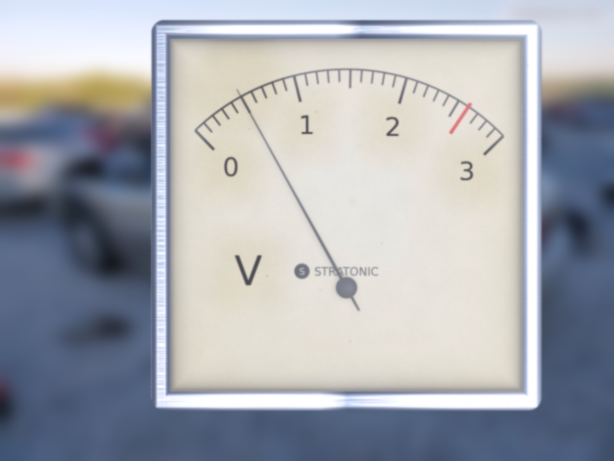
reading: 0.5V
